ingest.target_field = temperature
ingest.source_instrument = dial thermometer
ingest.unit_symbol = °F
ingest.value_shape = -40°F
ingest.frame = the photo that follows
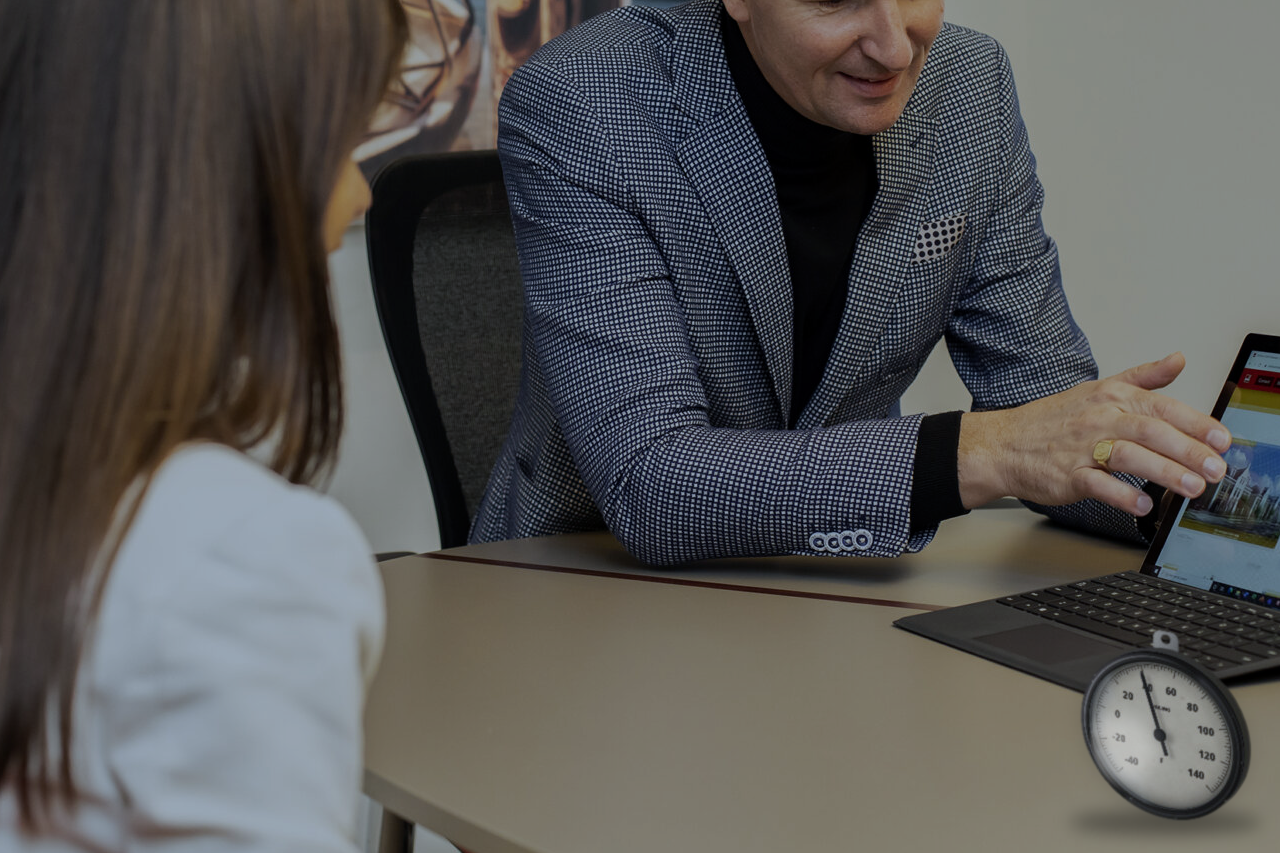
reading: 40°F
